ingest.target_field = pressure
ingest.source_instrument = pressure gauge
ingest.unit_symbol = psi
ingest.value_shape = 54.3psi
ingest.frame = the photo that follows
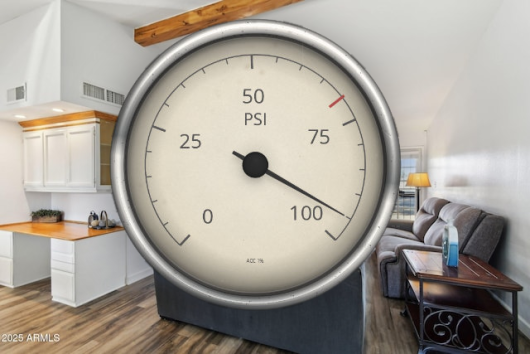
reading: 95psi
